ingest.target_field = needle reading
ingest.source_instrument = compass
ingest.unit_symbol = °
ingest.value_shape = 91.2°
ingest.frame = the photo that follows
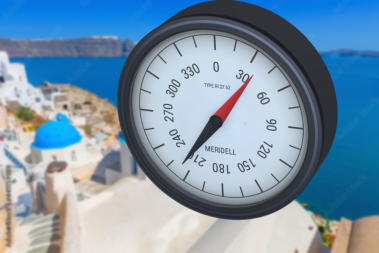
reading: 37.5°
